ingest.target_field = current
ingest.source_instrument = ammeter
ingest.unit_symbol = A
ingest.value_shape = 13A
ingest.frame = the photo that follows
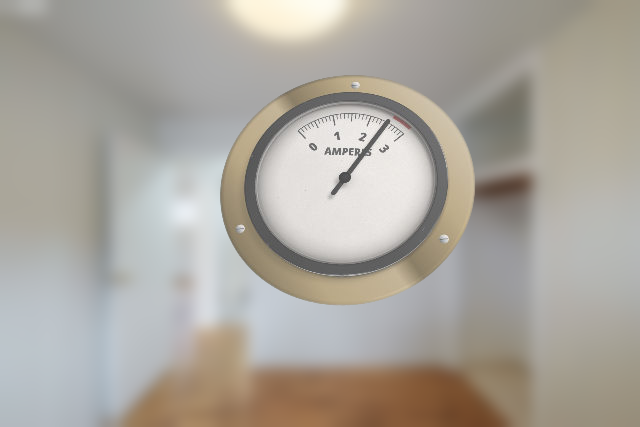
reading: 2.5A
